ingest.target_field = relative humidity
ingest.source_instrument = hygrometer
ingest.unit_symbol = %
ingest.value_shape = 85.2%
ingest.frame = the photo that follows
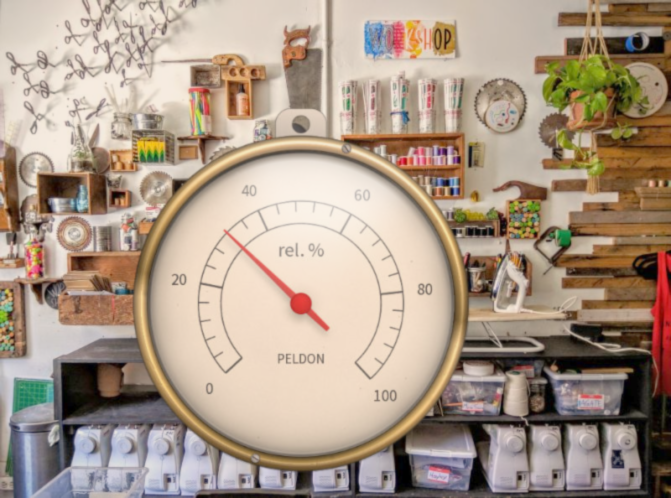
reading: 32%
